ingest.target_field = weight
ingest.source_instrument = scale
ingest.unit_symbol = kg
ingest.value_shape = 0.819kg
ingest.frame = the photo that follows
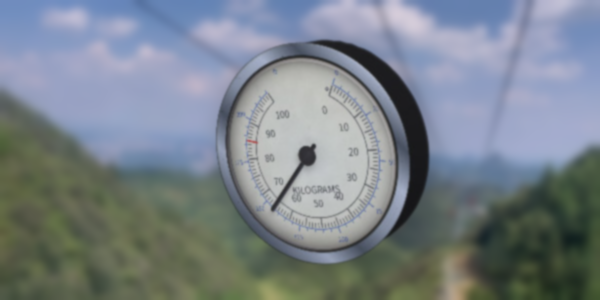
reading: 65kg
